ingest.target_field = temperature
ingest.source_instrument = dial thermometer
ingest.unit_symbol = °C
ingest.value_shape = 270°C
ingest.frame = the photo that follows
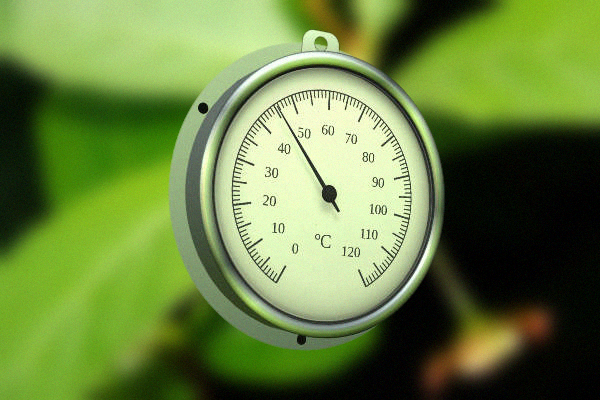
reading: 45°C
